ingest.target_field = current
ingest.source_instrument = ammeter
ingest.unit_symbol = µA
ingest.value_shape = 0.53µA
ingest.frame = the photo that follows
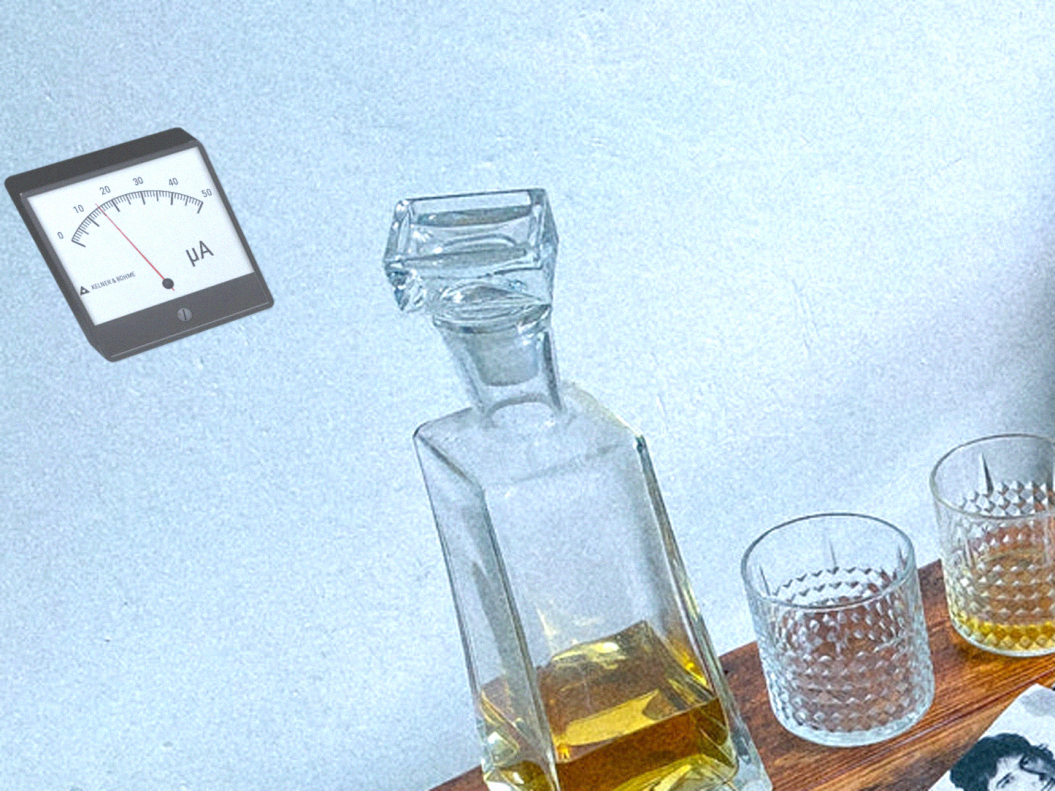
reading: 15µA
